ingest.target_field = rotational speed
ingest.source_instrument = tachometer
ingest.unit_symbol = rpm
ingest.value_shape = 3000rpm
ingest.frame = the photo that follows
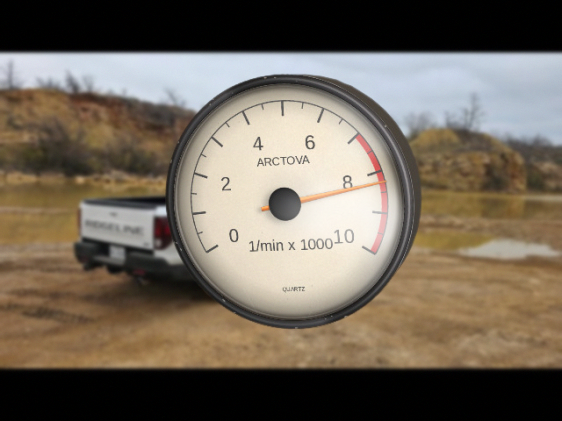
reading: 8250rpm
